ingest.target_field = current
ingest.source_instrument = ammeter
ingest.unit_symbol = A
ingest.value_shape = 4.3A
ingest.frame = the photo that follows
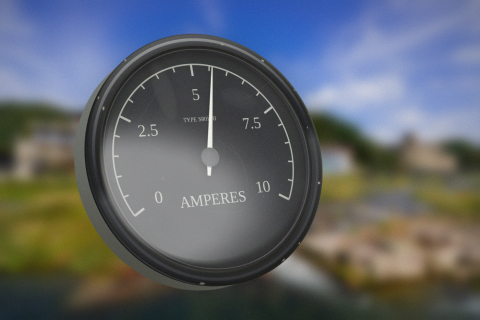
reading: 5.5A
